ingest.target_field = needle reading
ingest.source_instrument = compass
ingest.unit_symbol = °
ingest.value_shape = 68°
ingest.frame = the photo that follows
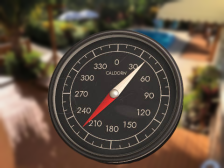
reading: 220°
